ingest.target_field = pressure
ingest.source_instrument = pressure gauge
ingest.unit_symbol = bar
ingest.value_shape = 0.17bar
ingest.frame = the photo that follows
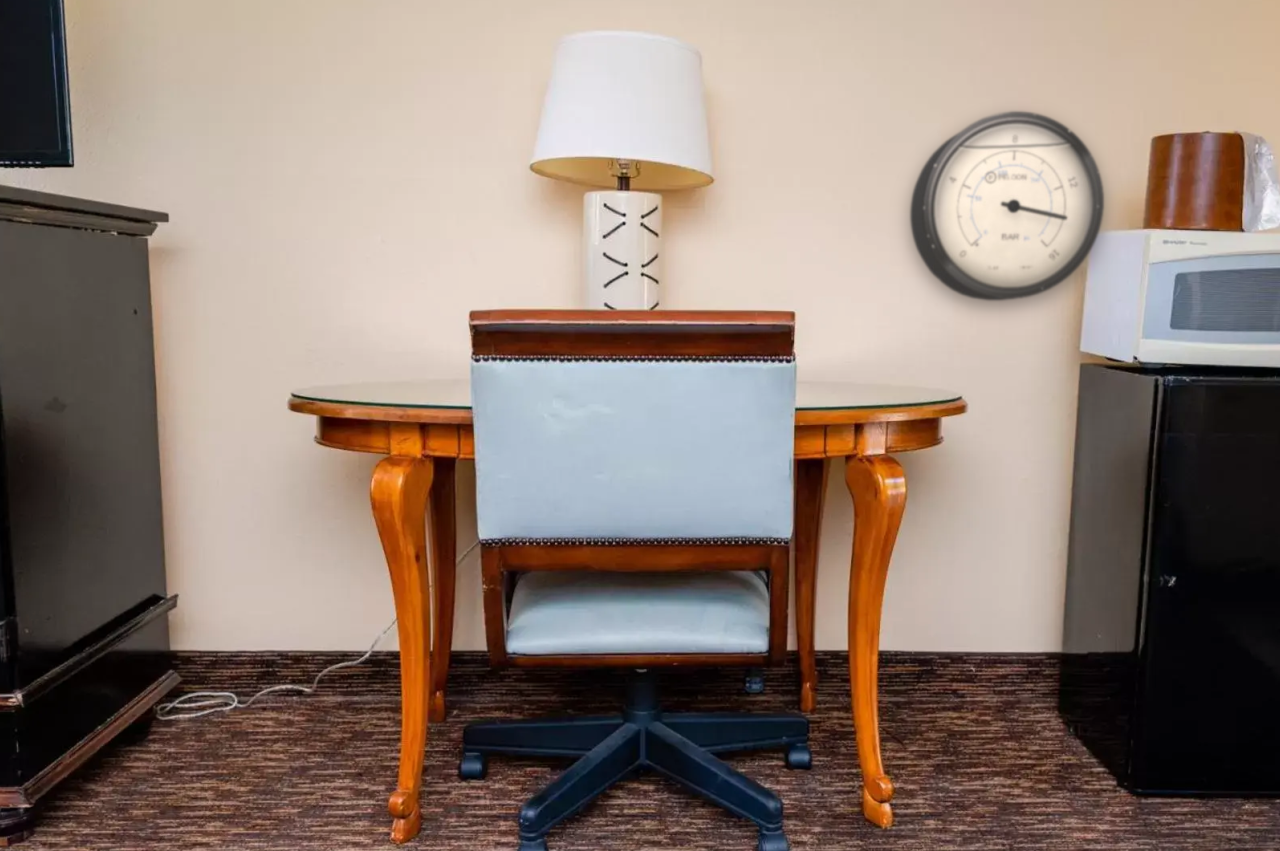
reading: 14bar
